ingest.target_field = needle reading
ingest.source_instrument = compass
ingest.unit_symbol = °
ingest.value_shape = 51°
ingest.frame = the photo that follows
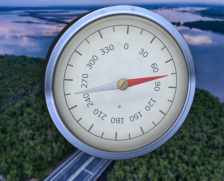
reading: 75°
